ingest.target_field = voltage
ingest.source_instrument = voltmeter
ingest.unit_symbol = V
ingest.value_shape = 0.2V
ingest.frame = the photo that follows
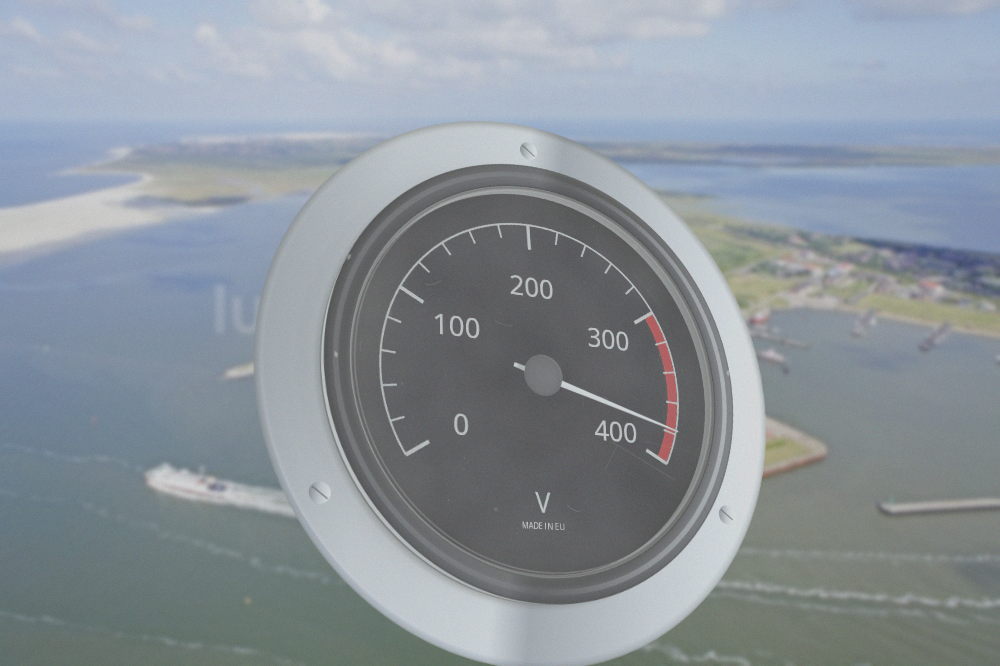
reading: 380V
